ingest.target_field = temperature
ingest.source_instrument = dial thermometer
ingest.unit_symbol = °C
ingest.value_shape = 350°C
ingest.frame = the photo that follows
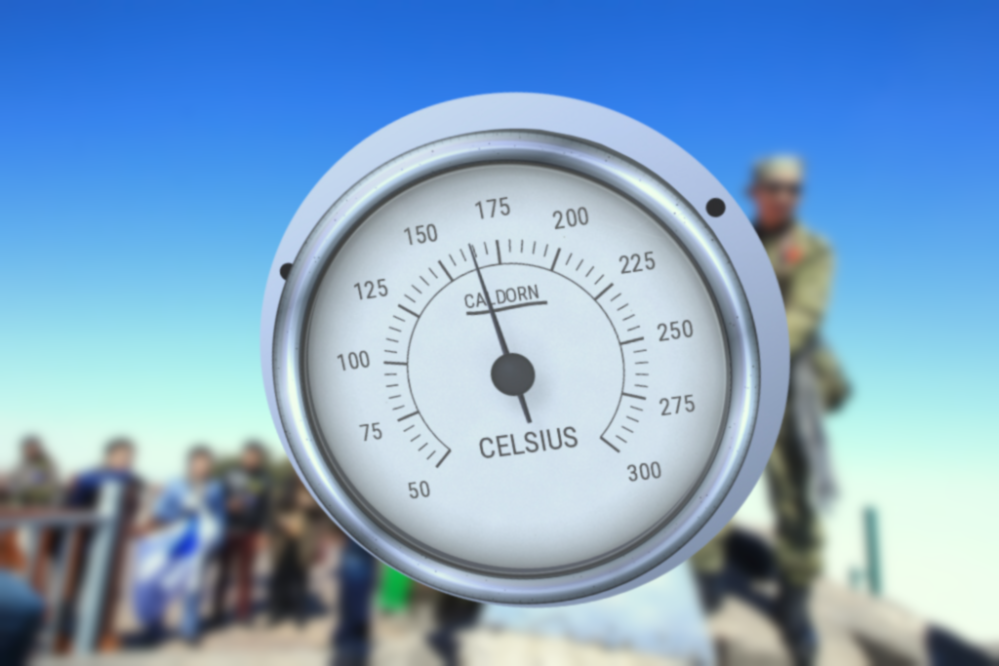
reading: 165°C
